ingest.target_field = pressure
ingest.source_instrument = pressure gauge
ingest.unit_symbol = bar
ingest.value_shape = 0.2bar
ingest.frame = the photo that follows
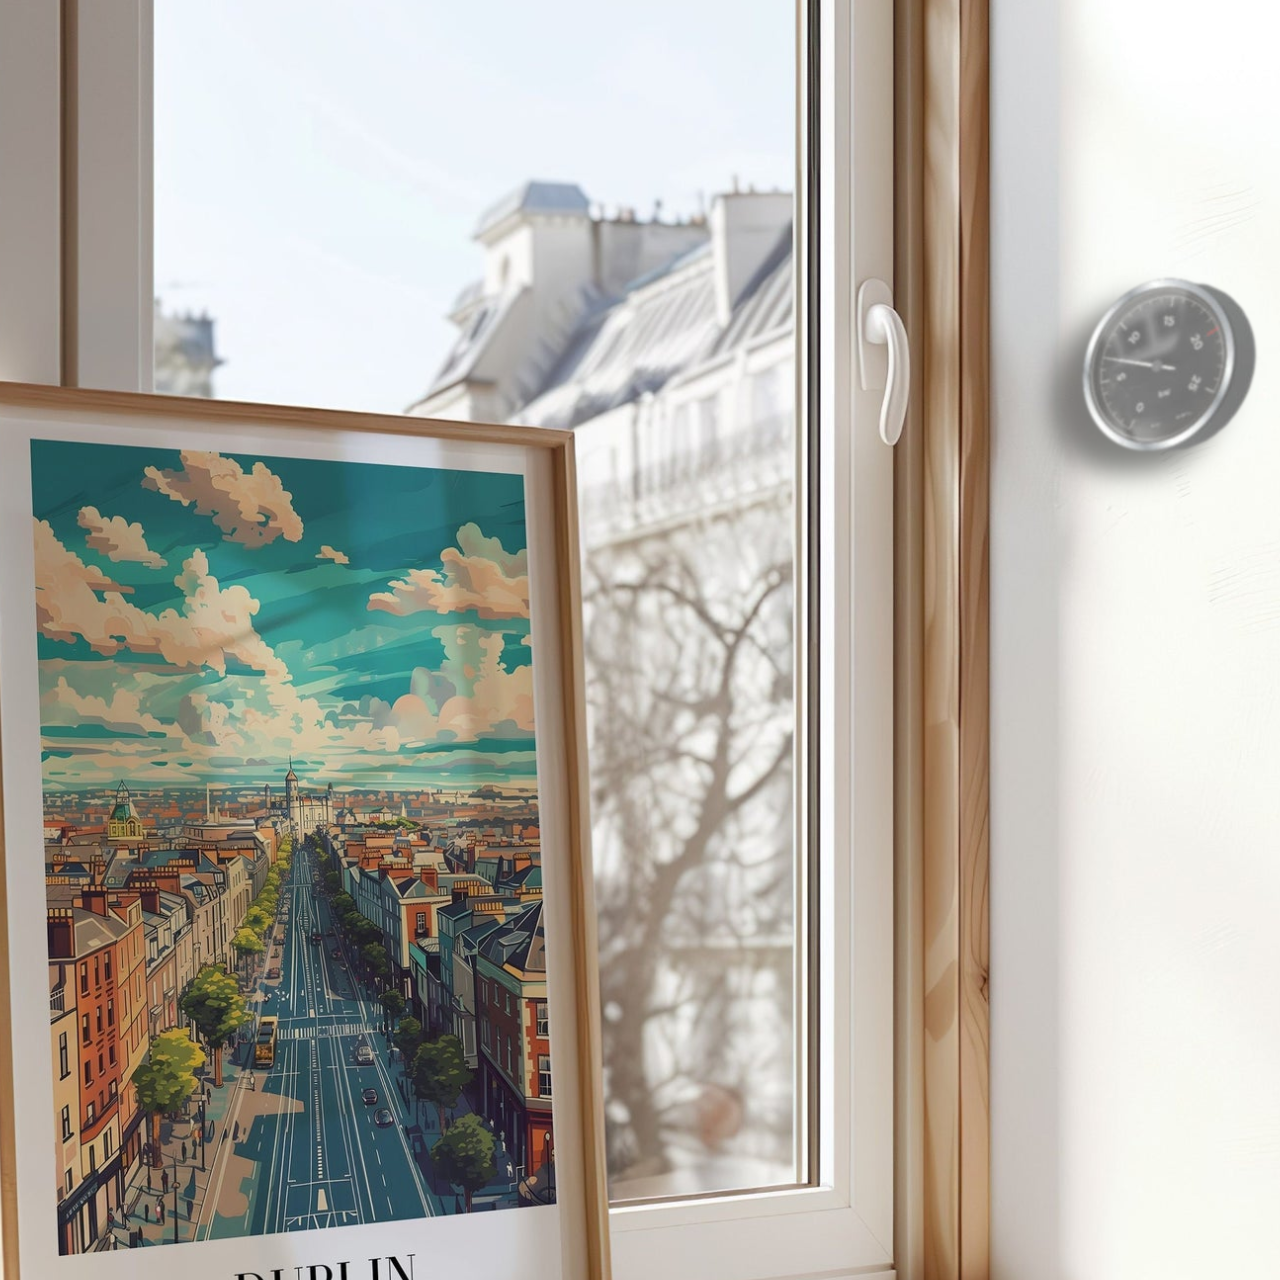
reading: 7bar
